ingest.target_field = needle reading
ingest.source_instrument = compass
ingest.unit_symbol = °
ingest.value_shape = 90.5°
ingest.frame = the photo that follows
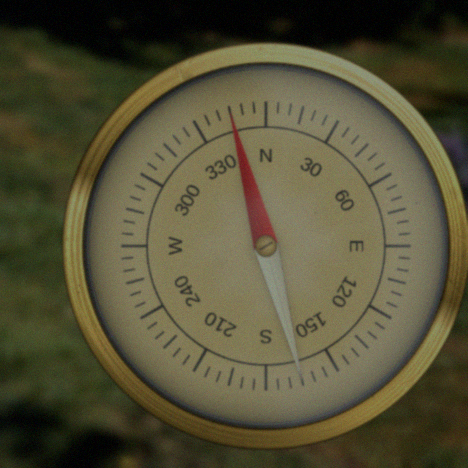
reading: 345°
